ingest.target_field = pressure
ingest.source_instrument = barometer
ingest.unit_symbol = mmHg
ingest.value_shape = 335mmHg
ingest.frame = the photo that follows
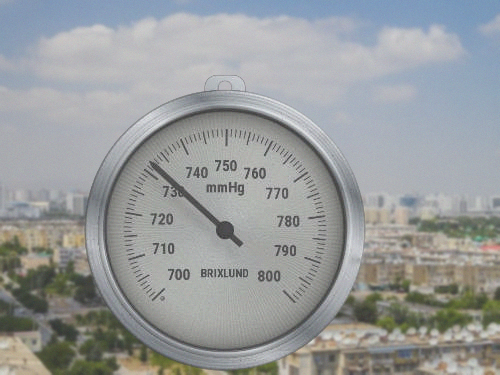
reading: 732mmHg
